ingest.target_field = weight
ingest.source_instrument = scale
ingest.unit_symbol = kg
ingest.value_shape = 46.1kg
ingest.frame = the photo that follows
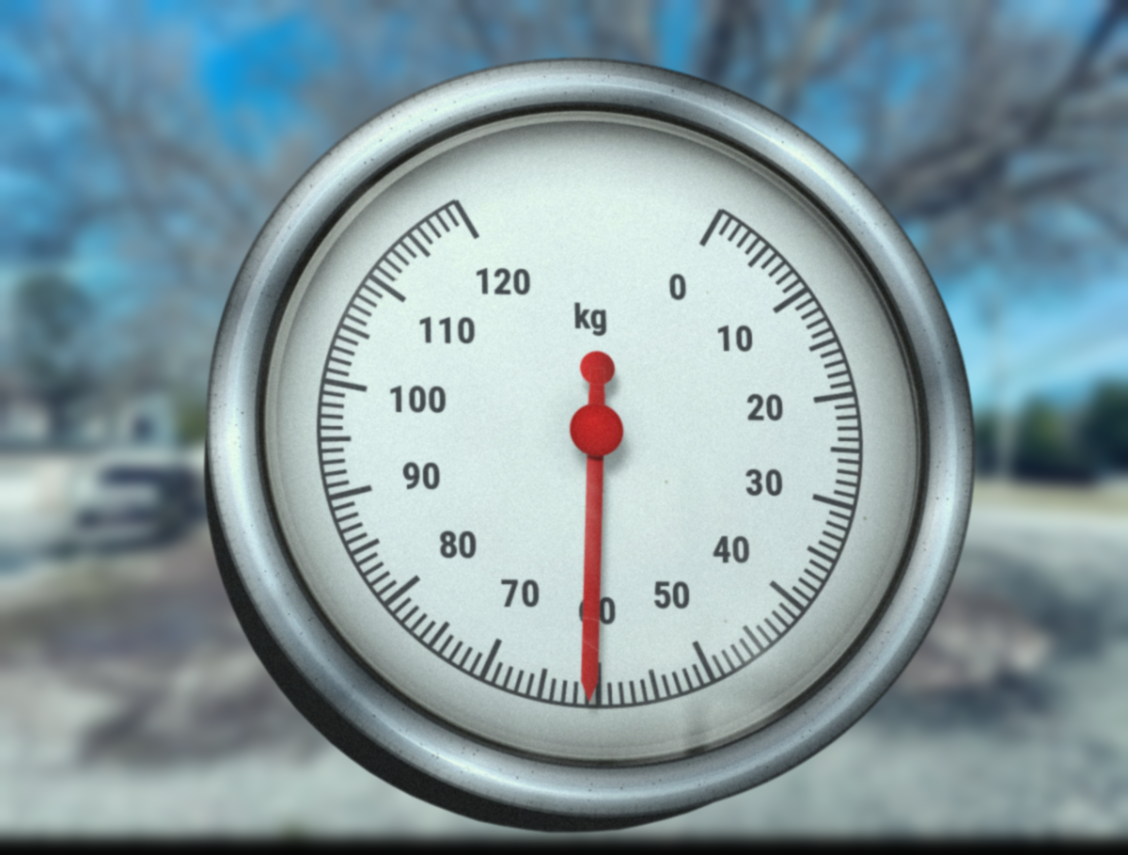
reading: 61kg
